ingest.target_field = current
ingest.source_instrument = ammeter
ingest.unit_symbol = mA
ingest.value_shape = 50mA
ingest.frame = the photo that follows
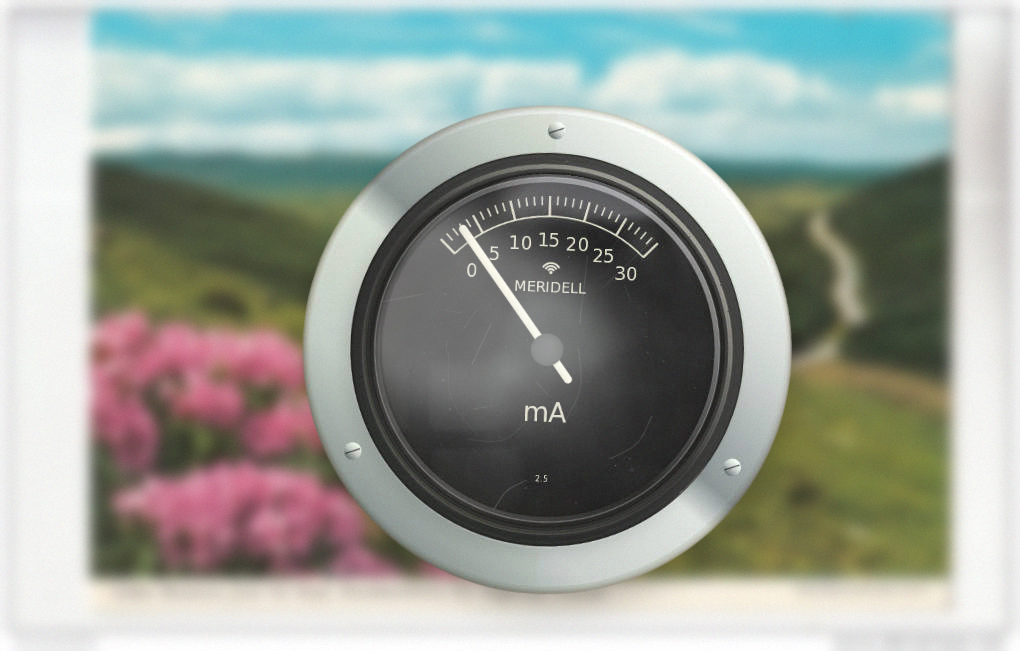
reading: 3mA
